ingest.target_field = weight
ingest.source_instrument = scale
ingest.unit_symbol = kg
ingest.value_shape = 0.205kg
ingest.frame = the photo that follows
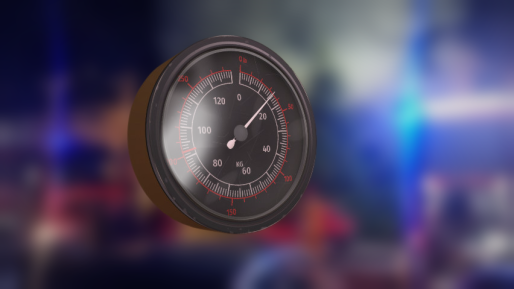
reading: 15kg
